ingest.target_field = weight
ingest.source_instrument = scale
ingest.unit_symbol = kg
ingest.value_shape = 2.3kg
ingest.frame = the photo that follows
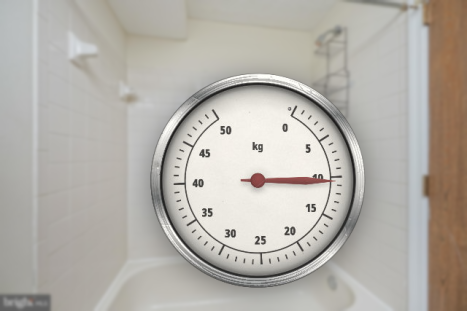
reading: 10.5kg
